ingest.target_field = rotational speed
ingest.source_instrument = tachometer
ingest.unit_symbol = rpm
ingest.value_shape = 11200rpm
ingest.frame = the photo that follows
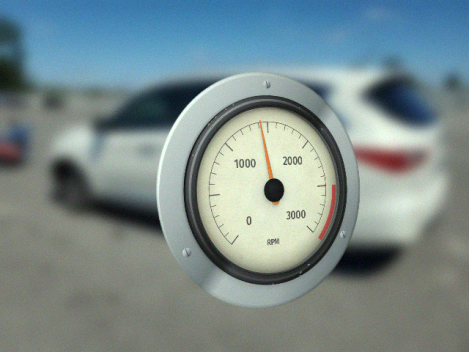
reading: 1400rpm
